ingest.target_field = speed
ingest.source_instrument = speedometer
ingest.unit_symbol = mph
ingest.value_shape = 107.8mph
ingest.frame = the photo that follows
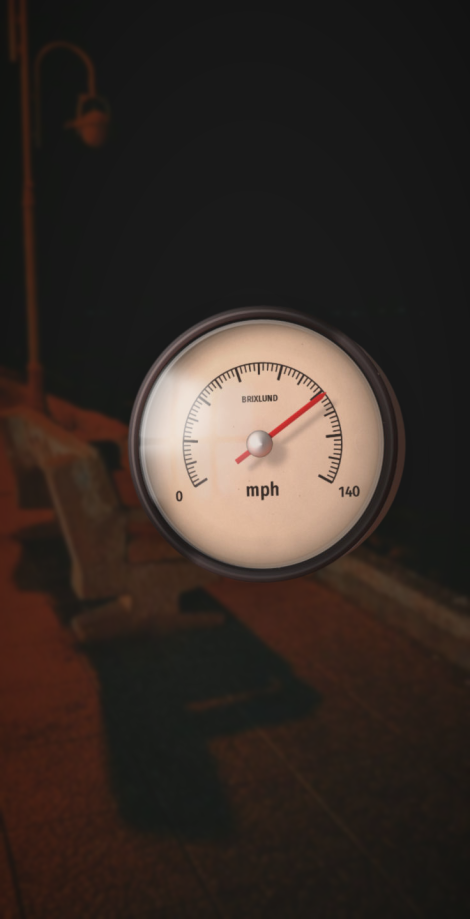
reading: 102mph
